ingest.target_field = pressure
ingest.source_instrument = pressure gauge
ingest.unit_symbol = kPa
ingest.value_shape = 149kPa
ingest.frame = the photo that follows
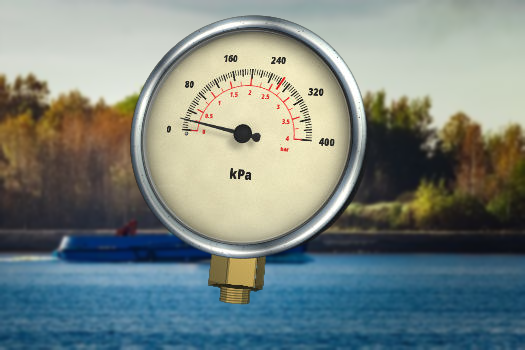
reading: 20kPa
